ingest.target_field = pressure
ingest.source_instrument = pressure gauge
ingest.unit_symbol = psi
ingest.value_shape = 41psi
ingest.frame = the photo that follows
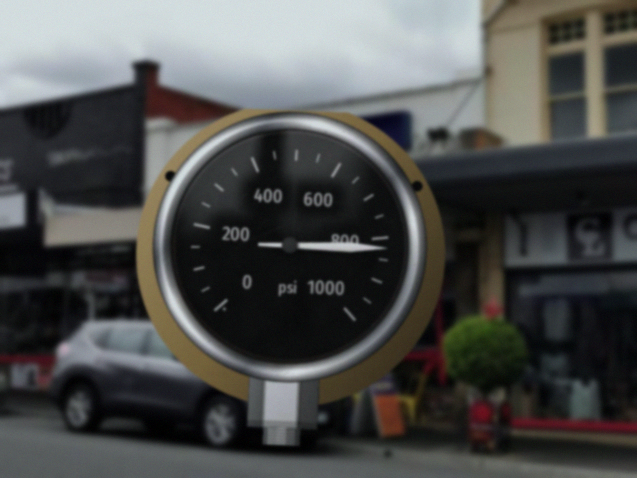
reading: 825psi
